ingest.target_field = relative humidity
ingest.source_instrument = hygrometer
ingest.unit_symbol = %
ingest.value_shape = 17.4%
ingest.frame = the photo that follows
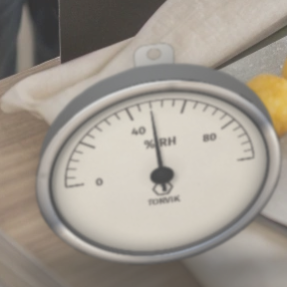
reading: 48%
